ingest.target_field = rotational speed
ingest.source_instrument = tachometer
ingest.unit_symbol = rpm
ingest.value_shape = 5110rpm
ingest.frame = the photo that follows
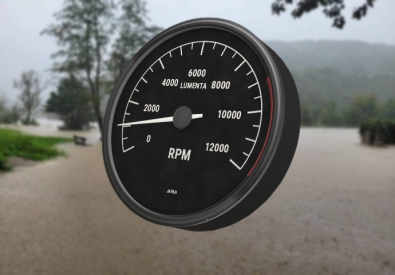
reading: 1000rpm
